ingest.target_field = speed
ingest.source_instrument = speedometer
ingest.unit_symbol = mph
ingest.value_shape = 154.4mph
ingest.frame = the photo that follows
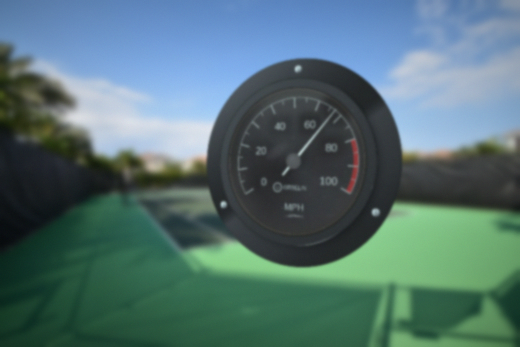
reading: 67.5mph
